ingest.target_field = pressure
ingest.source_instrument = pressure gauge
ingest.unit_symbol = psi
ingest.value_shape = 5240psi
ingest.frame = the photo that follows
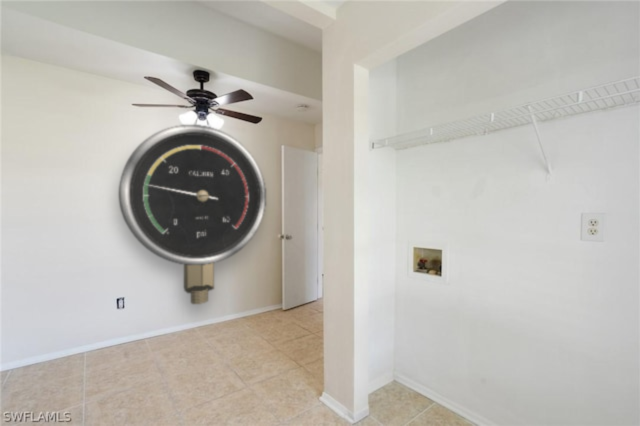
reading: 12.5psi
